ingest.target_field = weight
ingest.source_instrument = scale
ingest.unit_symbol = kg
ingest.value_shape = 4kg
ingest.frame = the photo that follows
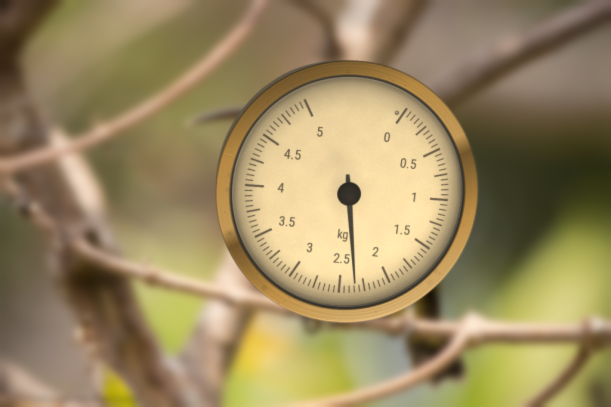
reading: 2.35kg
